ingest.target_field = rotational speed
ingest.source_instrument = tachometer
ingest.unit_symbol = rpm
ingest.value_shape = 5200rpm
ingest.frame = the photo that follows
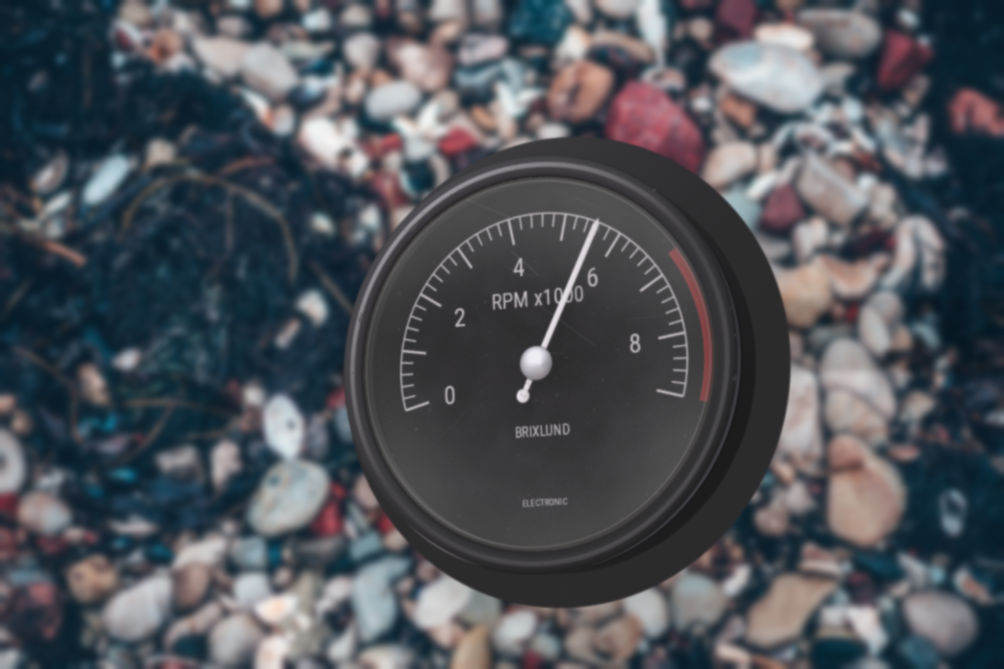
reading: 5600rpm
